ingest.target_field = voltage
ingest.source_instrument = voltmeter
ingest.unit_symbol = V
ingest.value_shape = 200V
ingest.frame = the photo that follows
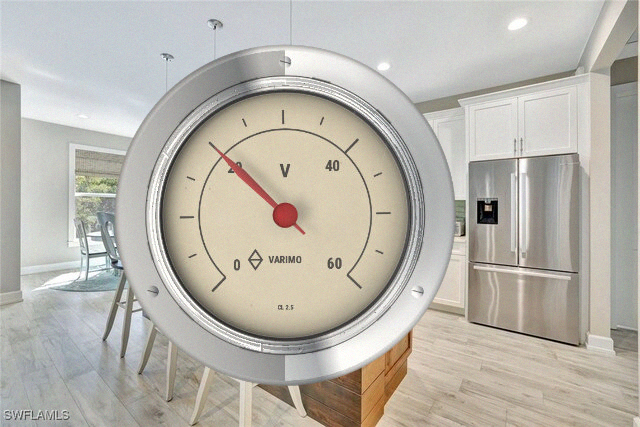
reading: 20V
